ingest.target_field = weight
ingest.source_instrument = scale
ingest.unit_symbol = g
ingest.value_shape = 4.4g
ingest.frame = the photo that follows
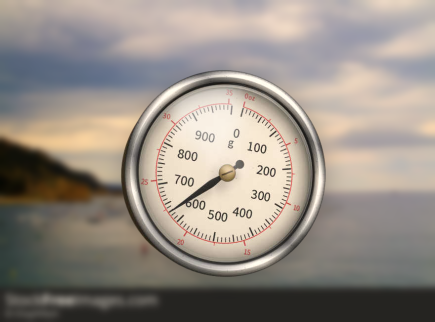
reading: 630g
